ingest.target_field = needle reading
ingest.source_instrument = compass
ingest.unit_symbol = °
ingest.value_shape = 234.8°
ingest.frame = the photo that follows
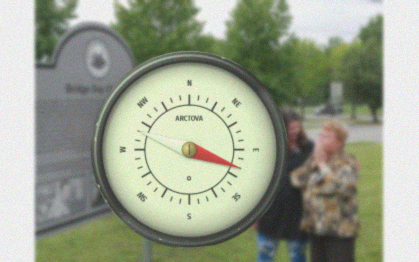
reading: 110°
